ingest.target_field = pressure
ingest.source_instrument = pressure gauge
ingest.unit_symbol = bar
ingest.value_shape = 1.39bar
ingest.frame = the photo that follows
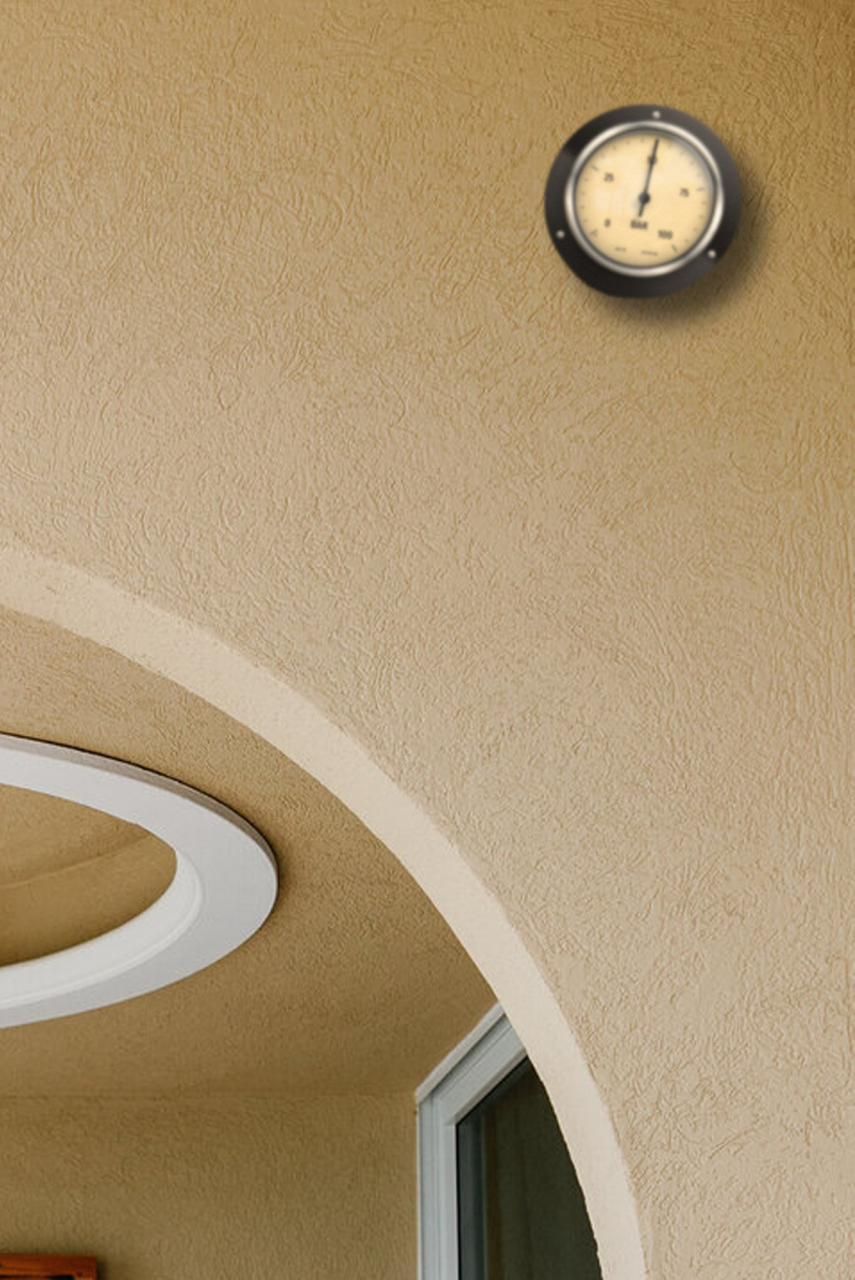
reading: 50bar
